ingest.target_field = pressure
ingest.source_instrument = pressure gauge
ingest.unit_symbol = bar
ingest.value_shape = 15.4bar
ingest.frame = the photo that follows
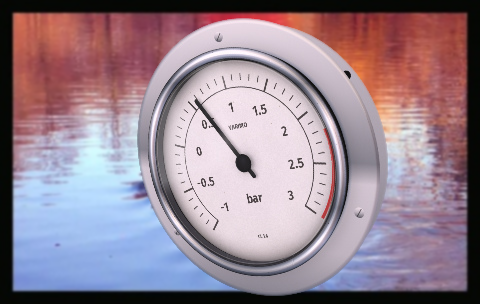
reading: 0.6bar
